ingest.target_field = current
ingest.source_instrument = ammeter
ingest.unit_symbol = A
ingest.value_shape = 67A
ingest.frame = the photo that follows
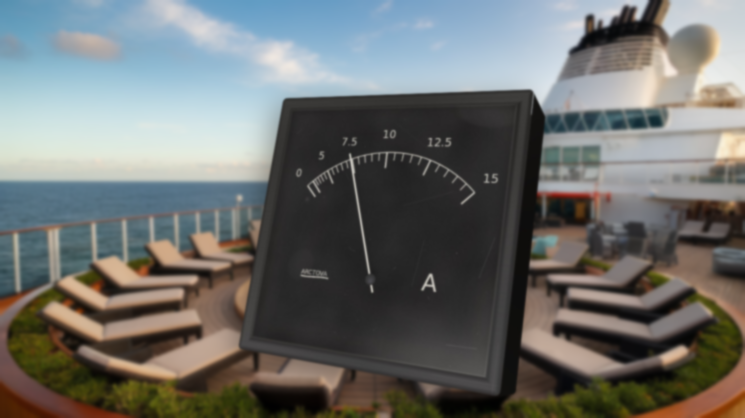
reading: 7.5A
